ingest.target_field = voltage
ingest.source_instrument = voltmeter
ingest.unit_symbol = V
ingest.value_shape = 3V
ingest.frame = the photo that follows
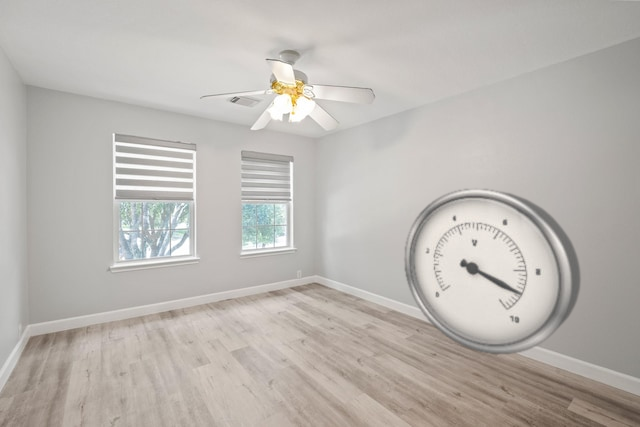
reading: 9V
